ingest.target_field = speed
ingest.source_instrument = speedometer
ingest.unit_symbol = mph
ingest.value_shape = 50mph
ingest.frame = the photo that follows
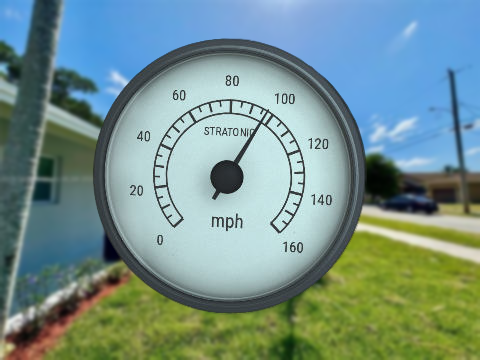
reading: 97.5mph
